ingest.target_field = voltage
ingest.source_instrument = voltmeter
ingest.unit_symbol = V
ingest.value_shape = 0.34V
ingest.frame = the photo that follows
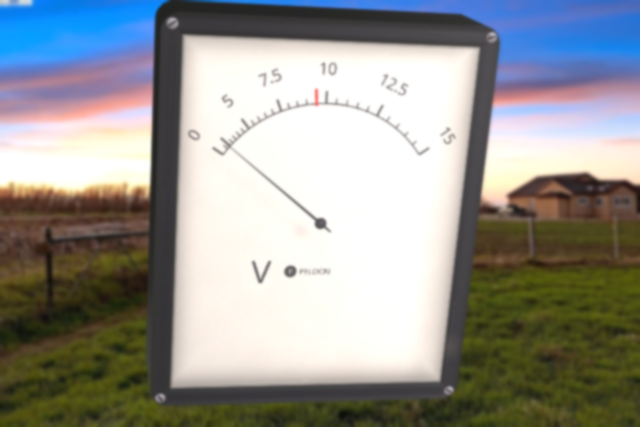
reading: 2.5V
